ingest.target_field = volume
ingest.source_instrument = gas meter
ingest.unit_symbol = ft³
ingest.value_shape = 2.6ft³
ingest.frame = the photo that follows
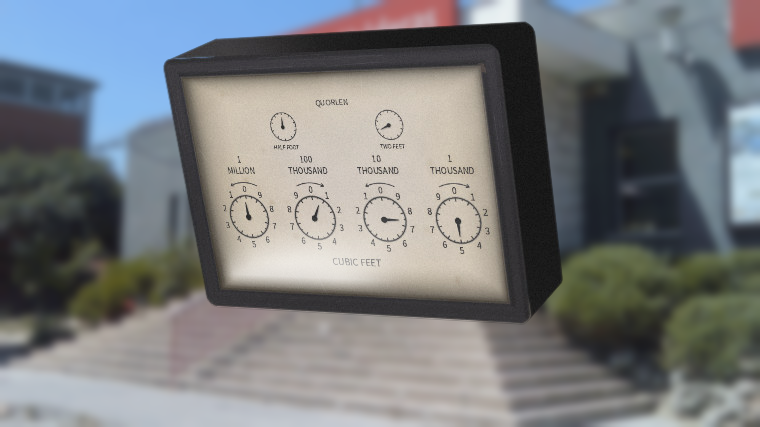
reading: 7500ft³
